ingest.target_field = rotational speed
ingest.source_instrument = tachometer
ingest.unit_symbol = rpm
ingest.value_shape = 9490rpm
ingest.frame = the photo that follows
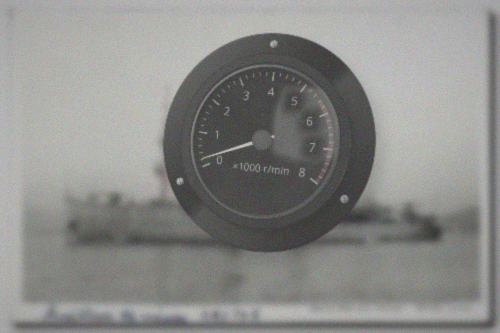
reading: 200rpm
